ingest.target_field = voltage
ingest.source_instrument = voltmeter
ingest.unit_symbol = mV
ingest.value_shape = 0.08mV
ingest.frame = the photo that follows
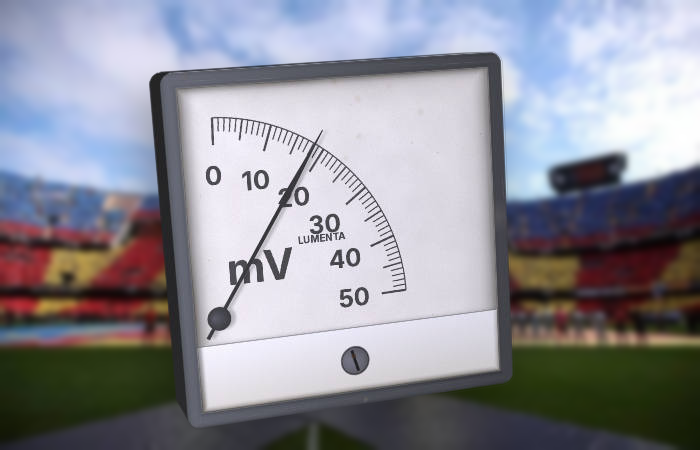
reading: 18mV
